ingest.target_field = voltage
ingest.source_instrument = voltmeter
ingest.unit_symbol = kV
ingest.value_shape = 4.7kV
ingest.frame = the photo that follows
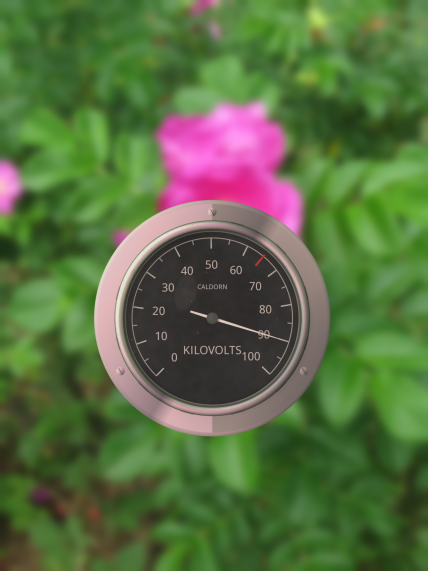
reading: 90kV
